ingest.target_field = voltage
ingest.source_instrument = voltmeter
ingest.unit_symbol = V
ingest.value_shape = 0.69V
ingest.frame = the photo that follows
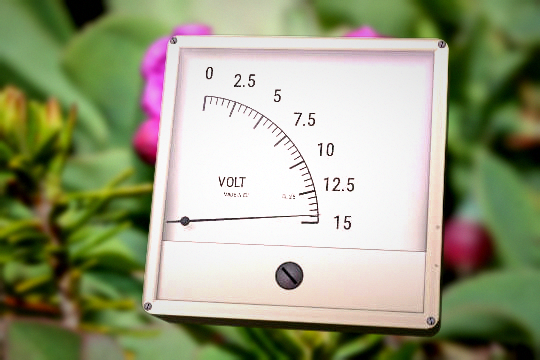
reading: 14.5V
